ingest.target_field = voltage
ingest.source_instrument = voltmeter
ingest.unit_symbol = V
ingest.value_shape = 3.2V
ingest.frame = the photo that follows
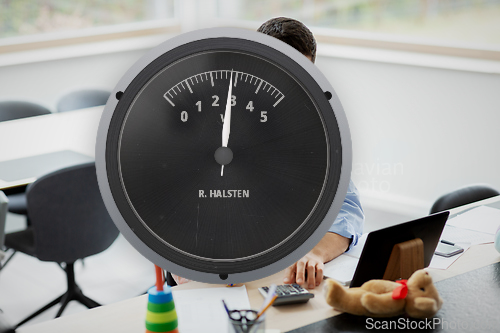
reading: 2.8V
